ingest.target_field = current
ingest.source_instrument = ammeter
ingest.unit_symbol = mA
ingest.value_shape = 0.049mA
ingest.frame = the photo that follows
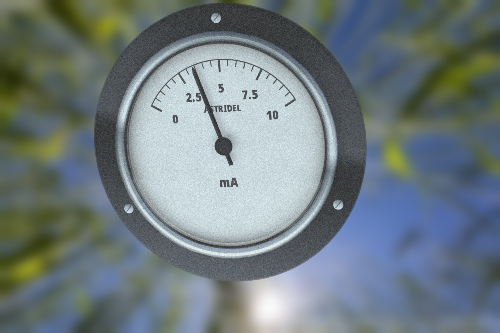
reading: 3.5mA
